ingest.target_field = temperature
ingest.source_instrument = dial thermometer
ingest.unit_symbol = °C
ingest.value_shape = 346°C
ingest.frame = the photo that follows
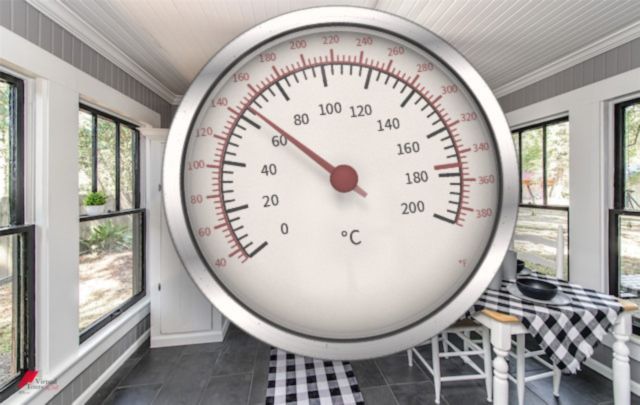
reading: 64°C
